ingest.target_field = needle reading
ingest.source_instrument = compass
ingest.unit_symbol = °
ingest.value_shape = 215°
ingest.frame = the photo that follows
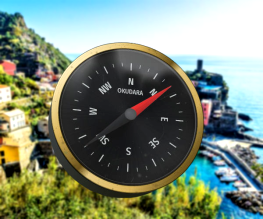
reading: 50°
